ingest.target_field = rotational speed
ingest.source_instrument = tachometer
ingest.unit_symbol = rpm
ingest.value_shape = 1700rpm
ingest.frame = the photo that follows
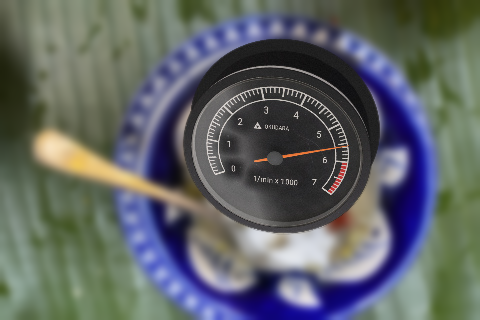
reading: 5500rpm
